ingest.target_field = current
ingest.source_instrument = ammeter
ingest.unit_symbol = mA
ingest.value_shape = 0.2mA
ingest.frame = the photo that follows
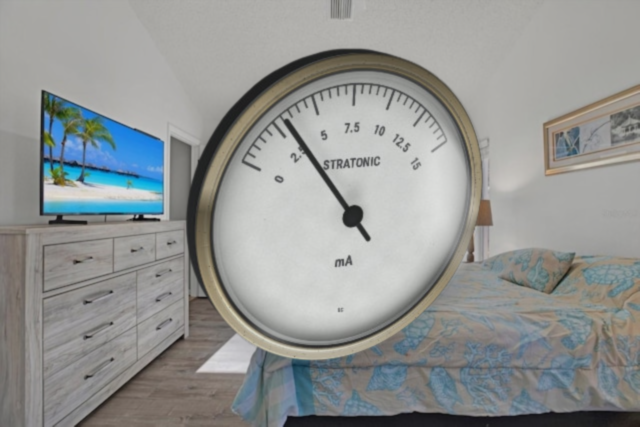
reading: 3mA
